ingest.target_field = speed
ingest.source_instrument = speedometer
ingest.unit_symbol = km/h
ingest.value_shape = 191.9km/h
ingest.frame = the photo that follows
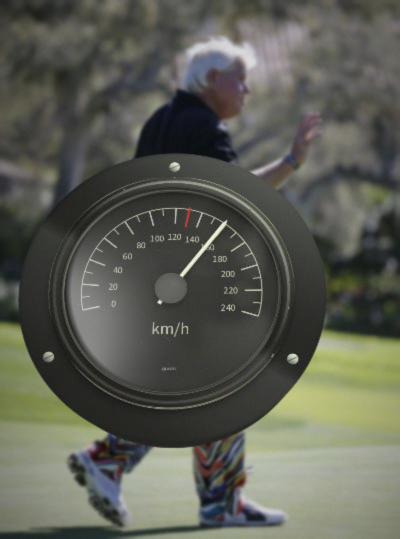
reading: 160km/h
